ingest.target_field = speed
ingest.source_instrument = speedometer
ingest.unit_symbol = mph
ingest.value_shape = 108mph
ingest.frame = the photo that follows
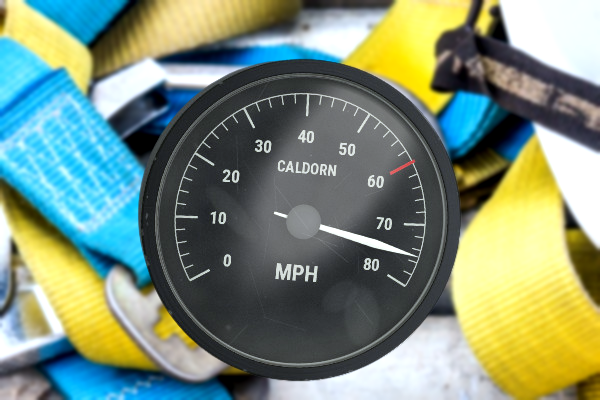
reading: 75mph
